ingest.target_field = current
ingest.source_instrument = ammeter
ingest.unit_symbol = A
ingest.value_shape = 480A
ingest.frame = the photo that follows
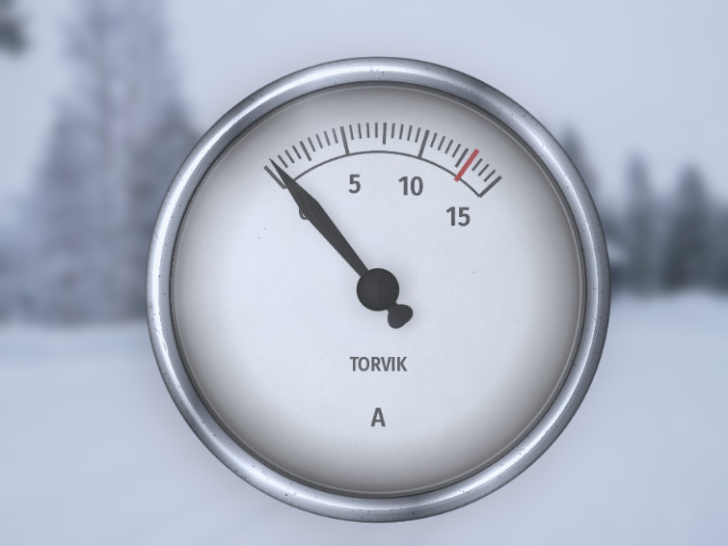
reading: 0.5A
